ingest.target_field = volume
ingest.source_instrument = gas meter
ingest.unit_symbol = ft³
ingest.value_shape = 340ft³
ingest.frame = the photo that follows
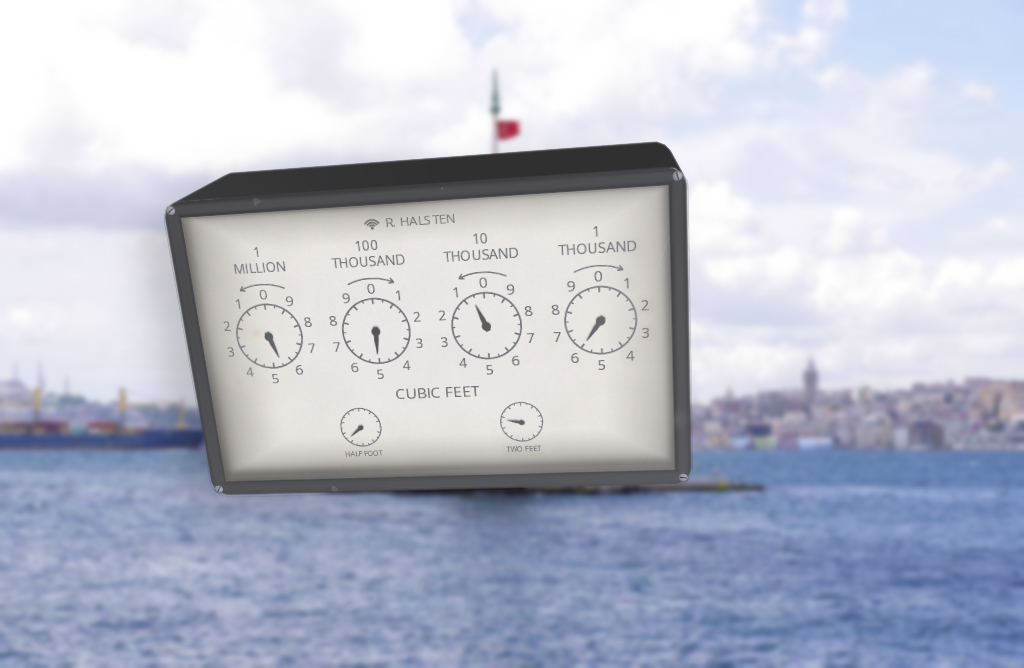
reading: 550600ft³
